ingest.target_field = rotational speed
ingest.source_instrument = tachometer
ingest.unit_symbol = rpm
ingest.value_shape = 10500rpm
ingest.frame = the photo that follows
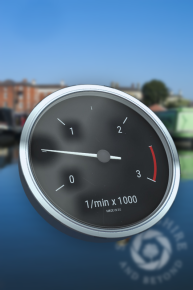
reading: 500rpm
